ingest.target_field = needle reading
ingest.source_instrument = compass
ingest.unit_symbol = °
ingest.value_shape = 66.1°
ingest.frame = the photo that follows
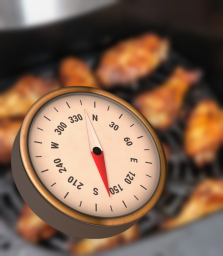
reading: 165°
